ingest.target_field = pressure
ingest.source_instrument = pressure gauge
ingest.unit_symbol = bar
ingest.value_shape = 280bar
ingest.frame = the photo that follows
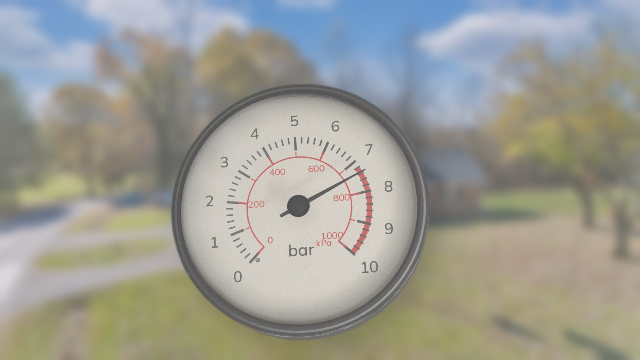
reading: 7.4bar
